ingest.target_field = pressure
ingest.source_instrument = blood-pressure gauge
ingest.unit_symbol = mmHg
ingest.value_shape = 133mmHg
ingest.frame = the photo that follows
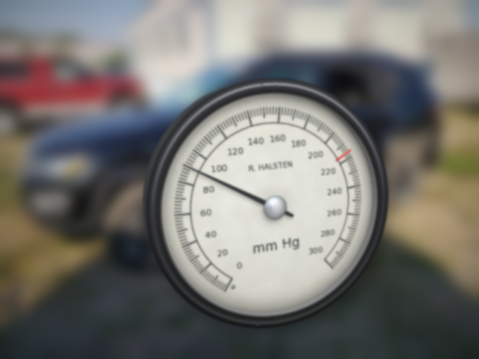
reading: 90mmHg
